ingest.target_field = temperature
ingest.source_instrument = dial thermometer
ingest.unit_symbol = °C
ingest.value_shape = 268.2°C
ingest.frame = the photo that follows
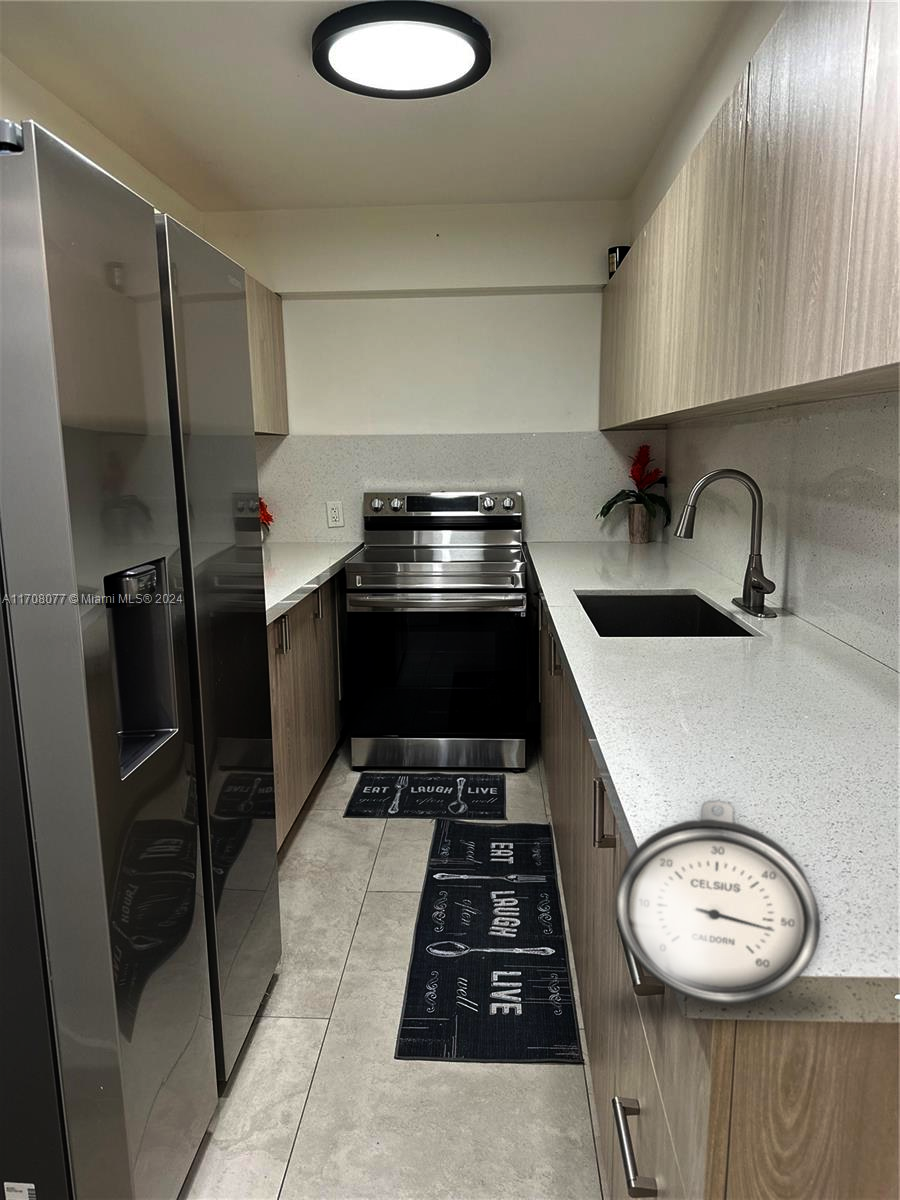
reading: 52°C
